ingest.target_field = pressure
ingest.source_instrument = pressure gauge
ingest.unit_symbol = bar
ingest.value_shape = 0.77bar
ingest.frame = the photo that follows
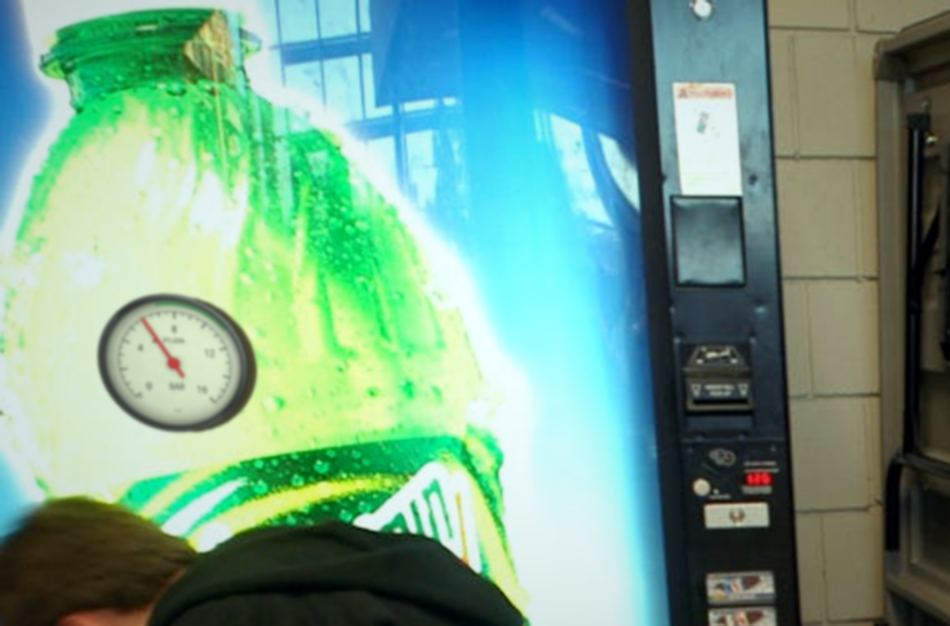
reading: 6bar
